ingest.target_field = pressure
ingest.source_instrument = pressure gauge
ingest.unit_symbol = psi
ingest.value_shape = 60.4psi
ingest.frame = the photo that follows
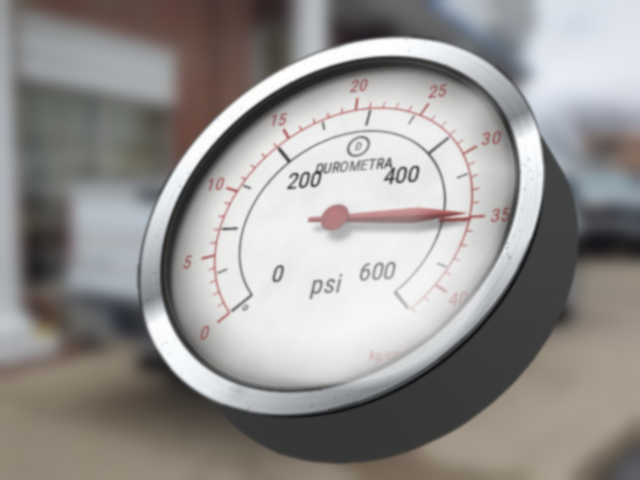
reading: 500psi
